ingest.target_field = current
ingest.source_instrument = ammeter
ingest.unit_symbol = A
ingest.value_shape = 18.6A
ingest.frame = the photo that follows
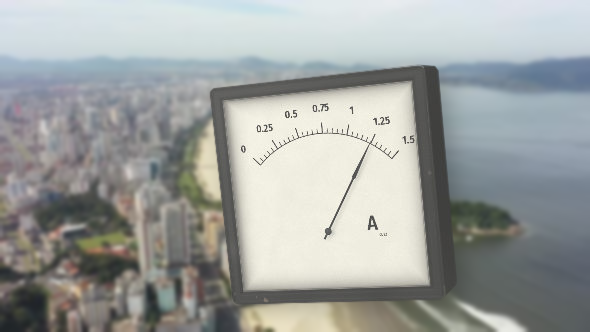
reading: 1.25A
